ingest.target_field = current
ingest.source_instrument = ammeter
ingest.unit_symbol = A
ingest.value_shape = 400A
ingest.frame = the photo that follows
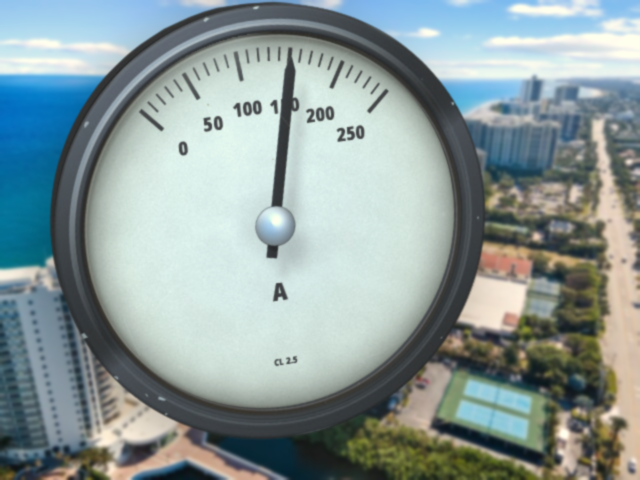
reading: 150A
